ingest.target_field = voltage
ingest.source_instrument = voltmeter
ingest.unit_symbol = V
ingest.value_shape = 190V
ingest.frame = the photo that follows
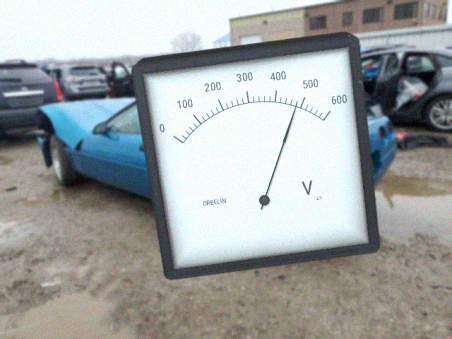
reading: 480V
